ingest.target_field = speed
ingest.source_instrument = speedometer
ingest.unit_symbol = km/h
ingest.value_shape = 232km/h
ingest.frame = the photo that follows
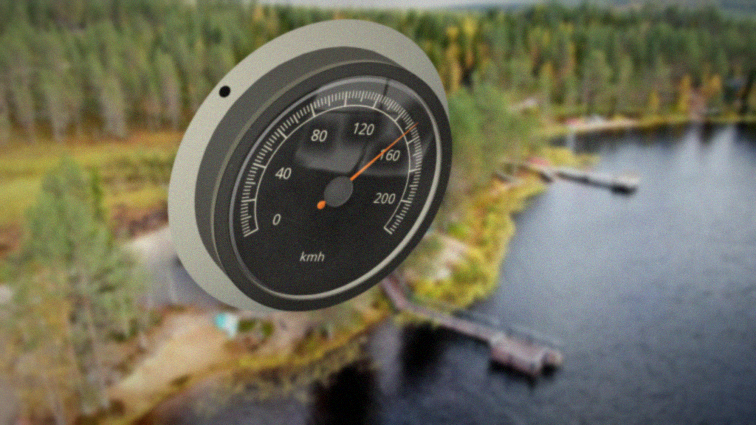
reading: 150km/h
